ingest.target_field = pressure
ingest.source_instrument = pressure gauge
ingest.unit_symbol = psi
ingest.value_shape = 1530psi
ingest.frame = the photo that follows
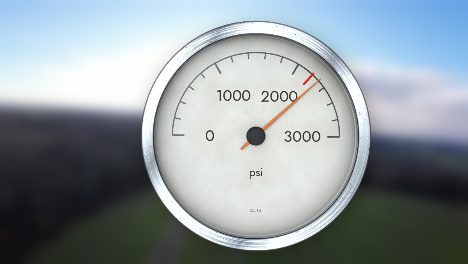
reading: 2300psi
